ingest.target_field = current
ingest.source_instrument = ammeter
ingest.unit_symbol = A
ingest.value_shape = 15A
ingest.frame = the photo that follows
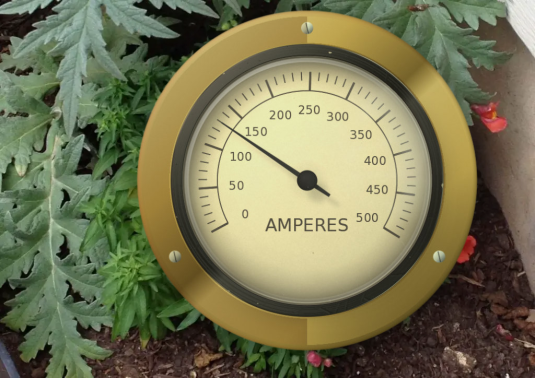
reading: 130A
